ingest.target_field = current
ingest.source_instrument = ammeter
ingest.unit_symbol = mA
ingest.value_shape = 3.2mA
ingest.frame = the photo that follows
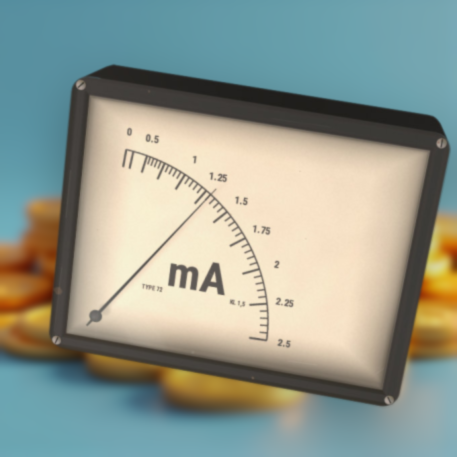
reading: 1.3mA
